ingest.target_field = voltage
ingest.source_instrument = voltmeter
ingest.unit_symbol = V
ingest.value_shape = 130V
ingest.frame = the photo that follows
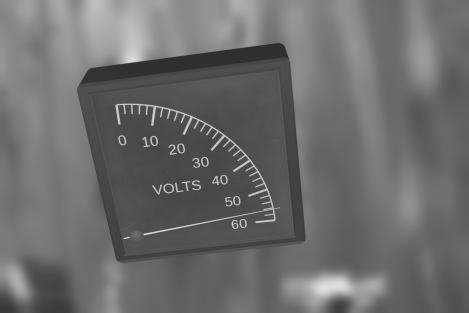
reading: 56V
